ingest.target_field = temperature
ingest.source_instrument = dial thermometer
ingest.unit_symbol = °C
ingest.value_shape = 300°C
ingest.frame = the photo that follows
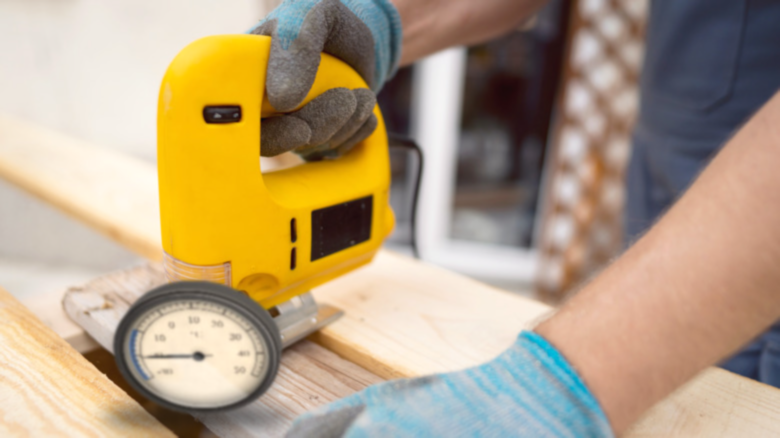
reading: -20°C
